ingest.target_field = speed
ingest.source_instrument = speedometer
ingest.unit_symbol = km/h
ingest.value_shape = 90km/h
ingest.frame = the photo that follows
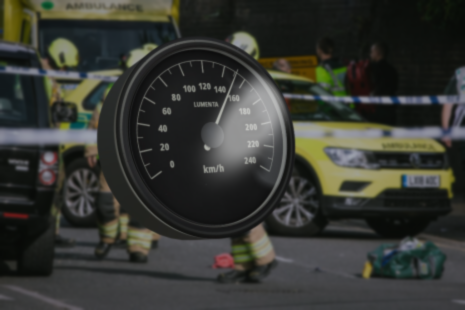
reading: 150km/h
